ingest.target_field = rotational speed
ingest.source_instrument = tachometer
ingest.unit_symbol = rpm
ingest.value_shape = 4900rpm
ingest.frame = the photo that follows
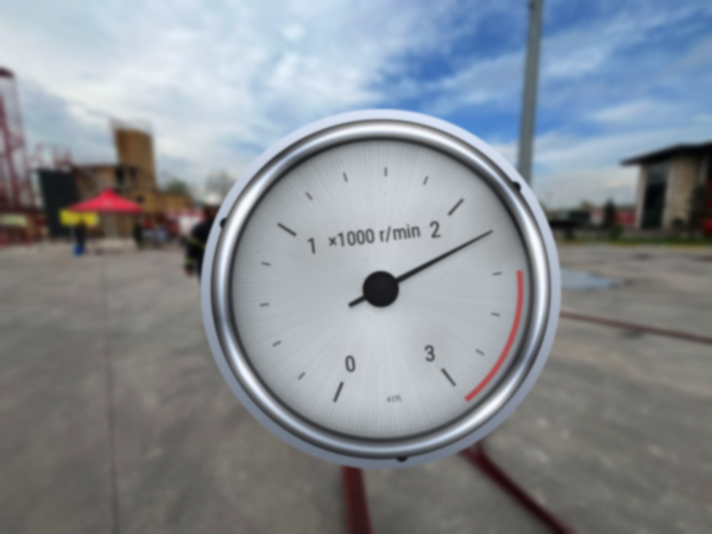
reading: 2200rpm
